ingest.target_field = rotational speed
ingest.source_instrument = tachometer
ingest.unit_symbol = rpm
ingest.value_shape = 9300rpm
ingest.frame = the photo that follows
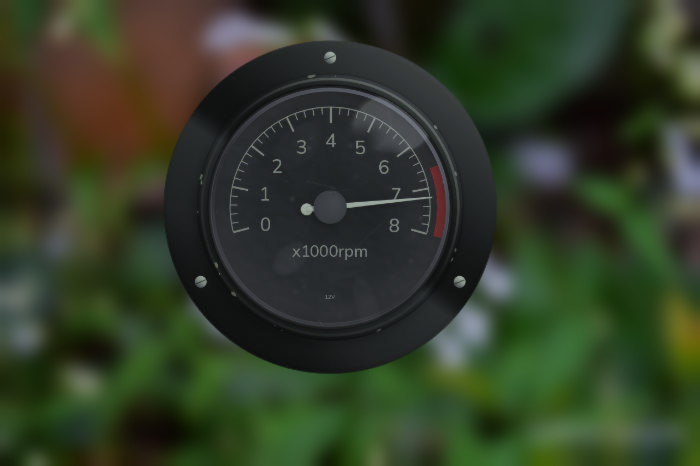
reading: 7200rpm
